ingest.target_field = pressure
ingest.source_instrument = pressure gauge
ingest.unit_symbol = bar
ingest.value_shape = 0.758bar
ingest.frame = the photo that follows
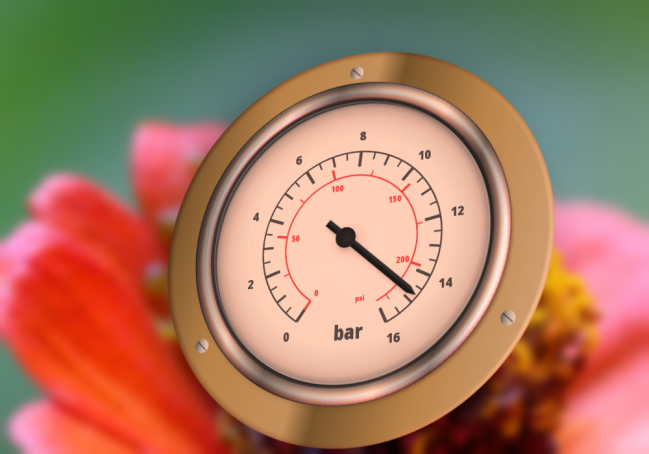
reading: 14.75bar
